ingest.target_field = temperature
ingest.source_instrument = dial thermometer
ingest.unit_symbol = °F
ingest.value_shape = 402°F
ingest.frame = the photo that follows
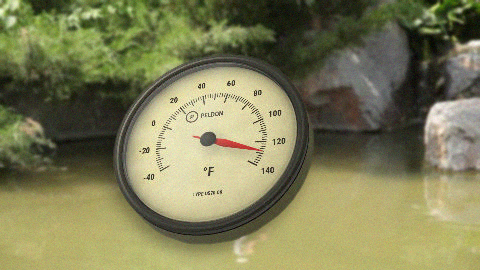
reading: 130°F
